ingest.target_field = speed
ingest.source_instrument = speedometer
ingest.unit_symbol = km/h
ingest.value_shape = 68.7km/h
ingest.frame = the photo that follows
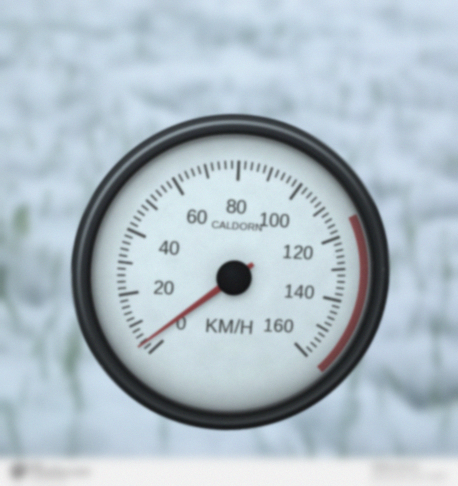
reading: 4km/h
